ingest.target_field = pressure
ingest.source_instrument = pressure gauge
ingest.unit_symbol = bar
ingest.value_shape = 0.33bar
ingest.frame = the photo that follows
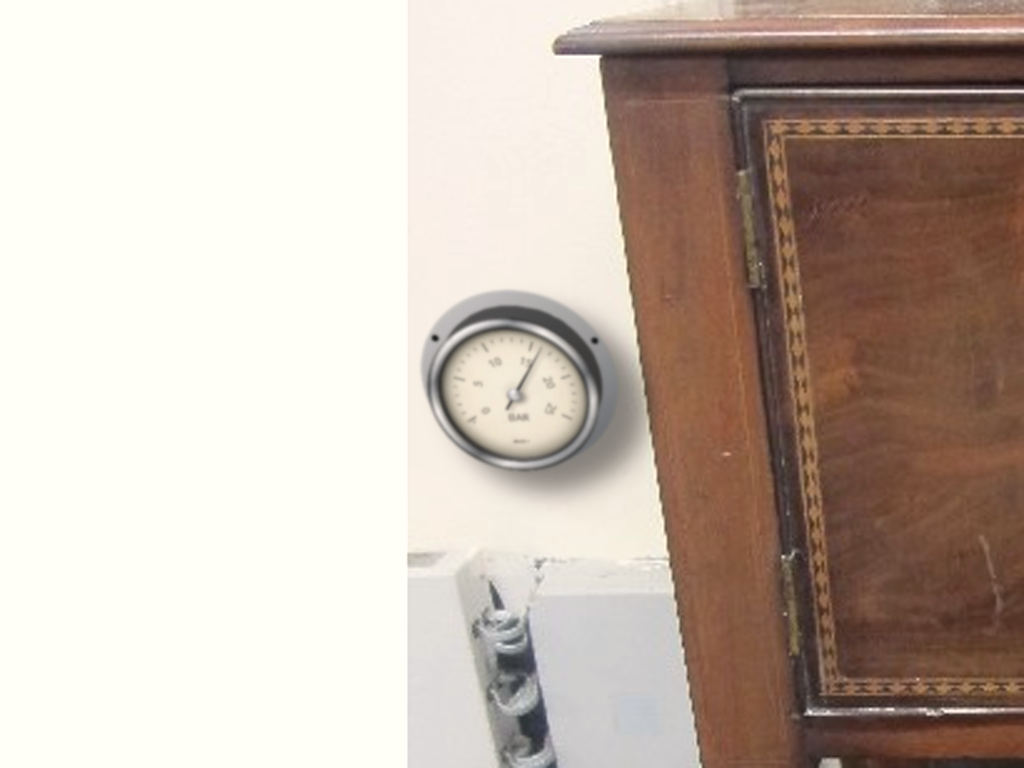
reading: 16bar
